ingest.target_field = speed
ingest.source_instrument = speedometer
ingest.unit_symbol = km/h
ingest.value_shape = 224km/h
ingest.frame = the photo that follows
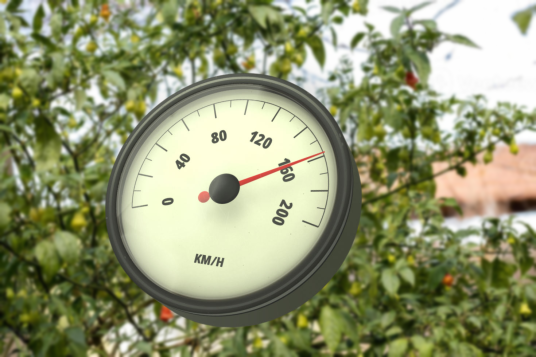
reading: 160km/h
